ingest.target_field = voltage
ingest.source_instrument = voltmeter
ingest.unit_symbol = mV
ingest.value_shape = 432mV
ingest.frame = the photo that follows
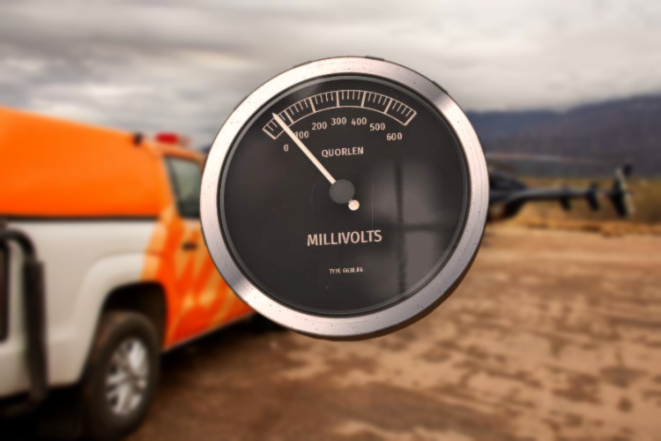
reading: 60mV
